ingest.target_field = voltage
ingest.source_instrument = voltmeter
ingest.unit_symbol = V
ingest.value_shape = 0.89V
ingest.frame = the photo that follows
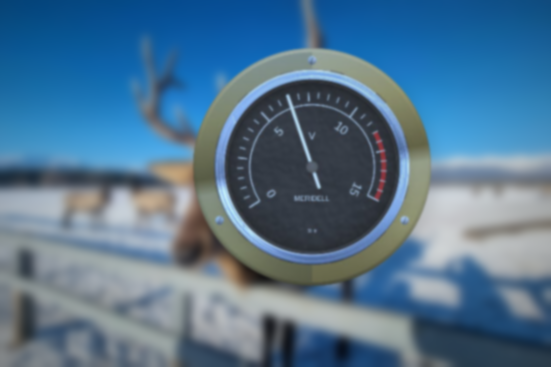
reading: 6.5V
